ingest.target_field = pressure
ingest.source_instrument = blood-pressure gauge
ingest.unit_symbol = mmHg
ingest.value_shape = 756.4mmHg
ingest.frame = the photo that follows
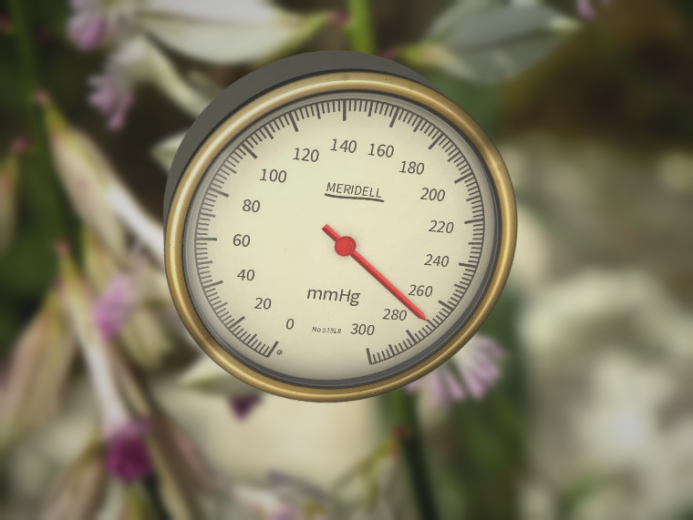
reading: 270mmHg
